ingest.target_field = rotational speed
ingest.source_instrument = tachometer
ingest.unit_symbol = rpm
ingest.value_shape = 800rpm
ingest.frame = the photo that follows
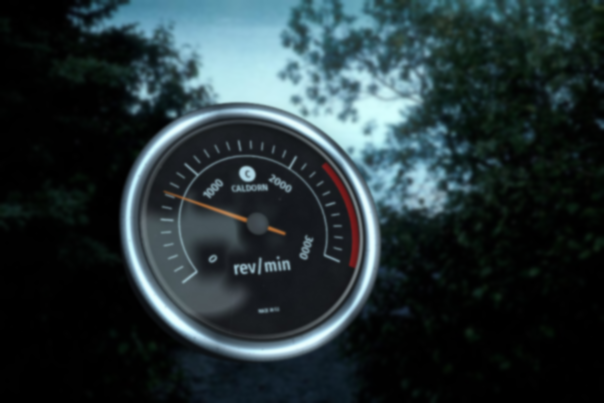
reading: 700rpm
